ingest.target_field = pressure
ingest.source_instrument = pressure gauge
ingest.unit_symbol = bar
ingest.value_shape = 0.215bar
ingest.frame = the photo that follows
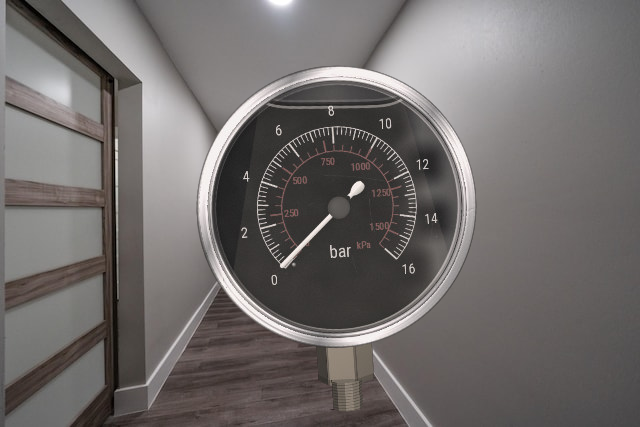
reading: 0.2bar
